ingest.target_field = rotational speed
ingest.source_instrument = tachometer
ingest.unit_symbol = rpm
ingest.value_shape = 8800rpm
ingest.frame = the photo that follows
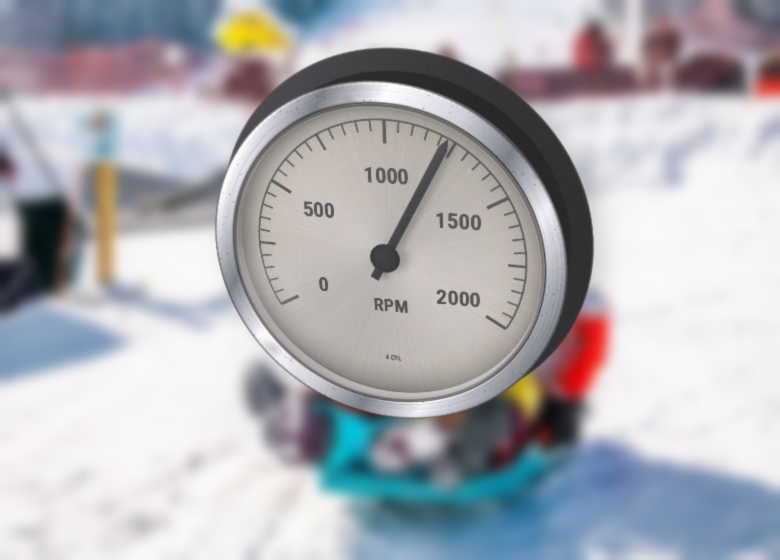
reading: 1225rpm
